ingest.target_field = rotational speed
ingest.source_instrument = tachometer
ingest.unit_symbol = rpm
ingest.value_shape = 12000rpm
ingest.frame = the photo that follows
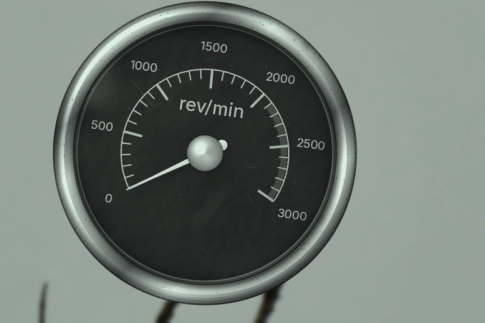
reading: 0rpm
